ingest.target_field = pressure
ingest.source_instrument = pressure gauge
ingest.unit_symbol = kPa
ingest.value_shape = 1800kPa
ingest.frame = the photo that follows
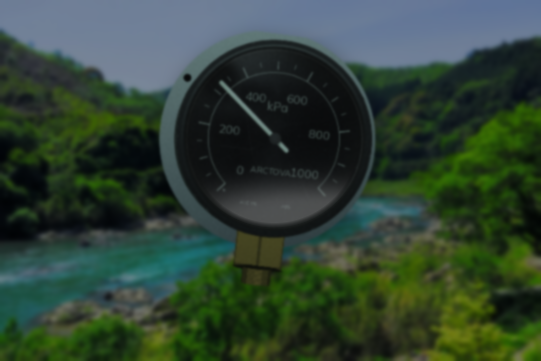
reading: 325kPa
